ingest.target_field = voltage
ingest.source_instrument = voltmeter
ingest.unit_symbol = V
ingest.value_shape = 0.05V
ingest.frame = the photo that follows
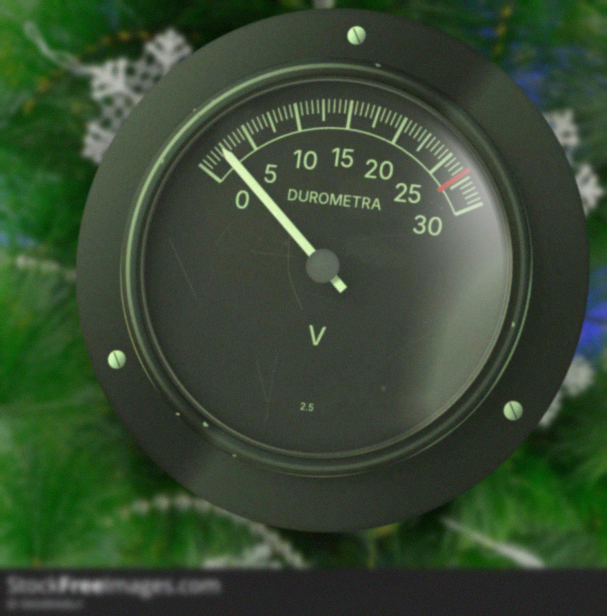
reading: 2.5V
